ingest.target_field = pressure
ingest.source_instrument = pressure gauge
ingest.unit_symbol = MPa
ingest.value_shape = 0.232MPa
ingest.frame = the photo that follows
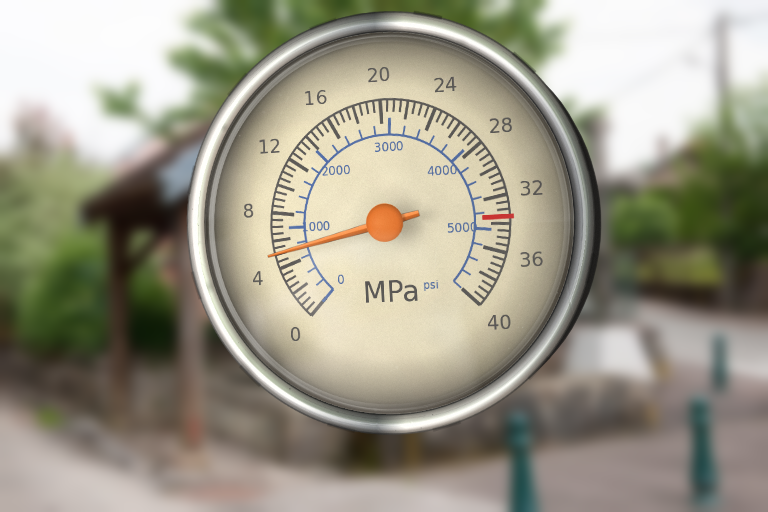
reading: 5MPa
